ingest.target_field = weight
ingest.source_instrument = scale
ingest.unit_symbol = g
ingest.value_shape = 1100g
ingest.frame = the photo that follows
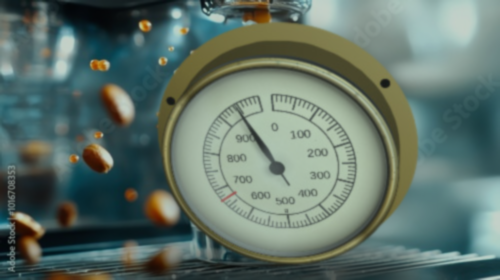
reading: 950g
